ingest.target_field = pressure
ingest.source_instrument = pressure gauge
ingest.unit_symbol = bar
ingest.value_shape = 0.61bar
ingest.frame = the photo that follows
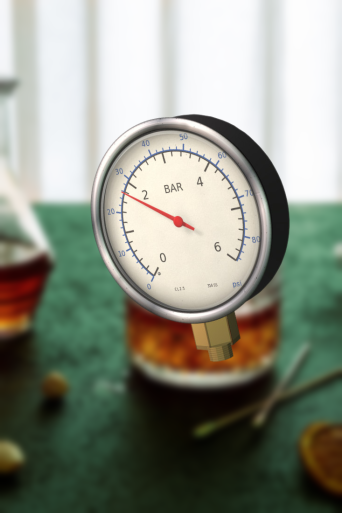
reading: 1.8bar
